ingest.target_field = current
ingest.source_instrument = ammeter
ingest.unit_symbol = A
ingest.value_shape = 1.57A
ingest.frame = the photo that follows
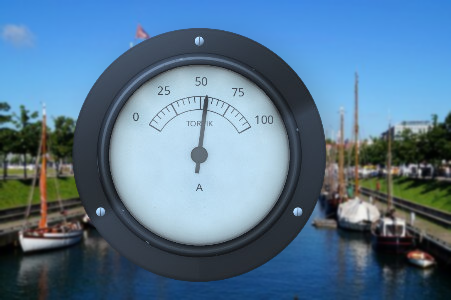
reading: 55A
